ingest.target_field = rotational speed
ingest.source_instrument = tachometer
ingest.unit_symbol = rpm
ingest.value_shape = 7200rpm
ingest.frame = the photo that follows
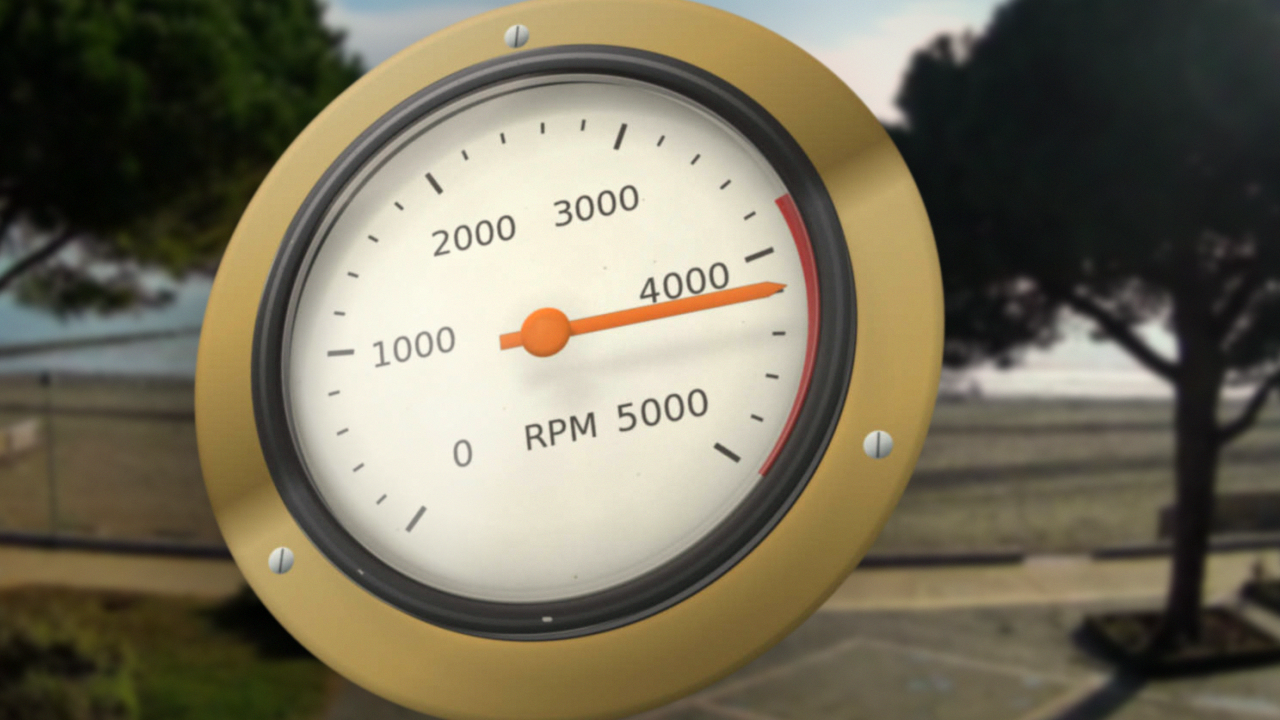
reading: 4200rpm
